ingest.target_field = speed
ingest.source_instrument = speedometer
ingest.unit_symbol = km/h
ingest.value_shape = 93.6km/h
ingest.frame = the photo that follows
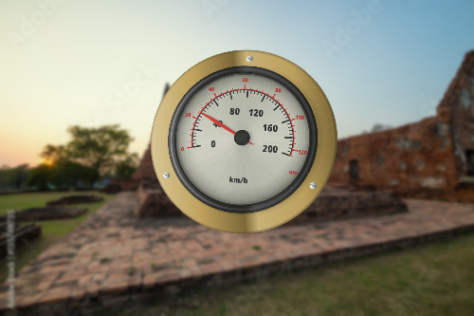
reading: 40km/h
